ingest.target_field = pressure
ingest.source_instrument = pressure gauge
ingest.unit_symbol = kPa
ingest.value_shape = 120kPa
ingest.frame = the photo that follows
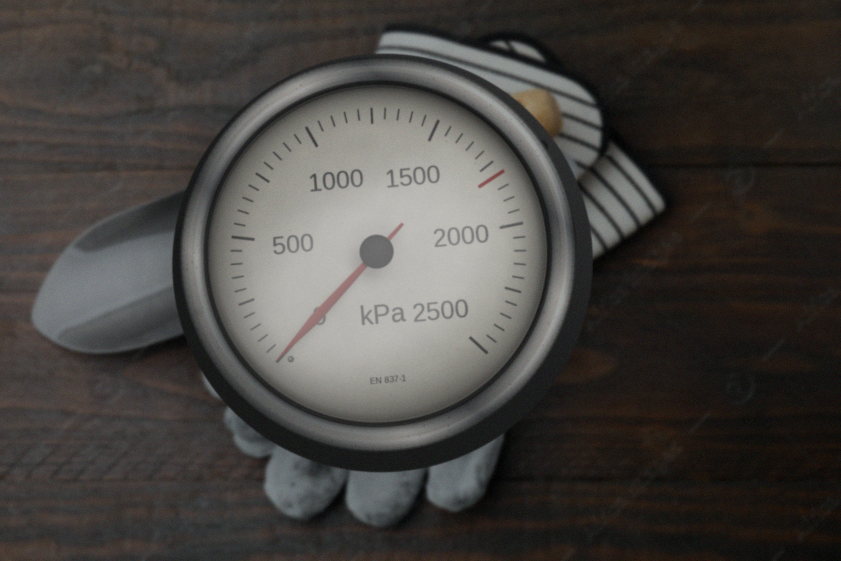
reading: 0kPa
